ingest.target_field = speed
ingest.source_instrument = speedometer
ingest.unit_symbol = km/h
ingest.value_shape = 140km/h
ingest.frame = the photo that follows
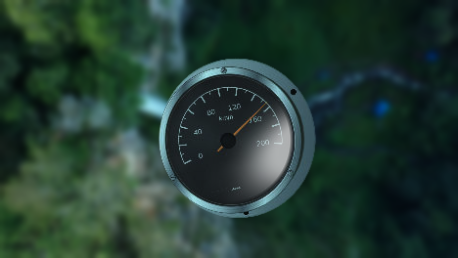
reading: 155km/h
